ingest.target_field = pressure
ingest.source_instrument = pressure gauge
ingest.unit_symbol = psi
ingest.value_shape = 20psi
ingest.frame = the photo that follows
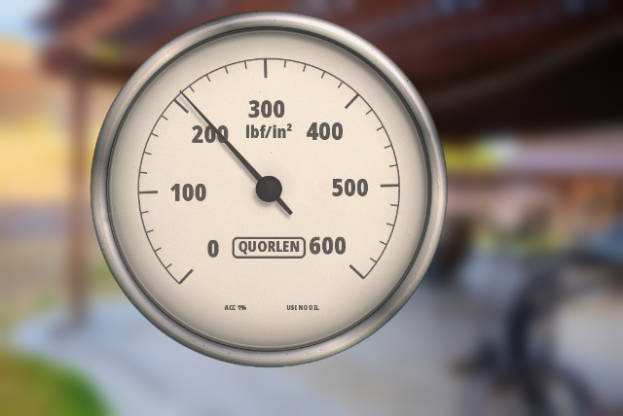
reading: 210psi
